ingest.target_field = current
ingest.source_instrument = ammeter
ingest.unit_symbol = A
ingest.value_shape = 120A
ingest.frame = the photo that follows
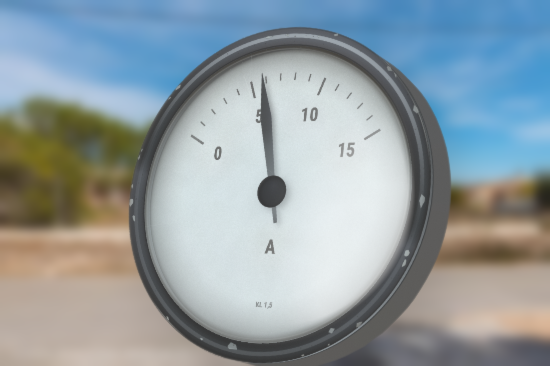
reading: 6A
